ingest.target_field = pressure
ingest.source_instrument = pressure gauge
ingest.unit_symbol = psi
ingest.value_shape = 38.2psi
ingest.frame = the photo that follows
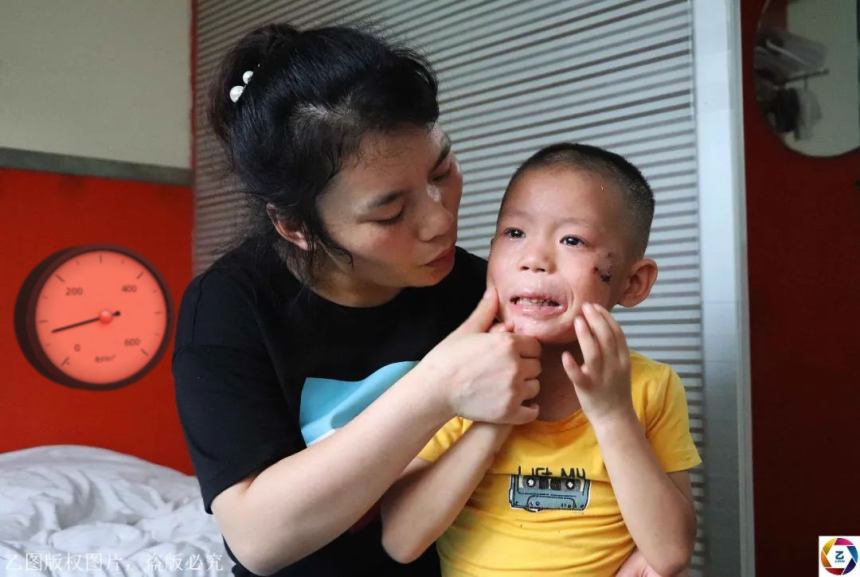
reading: 75psi
